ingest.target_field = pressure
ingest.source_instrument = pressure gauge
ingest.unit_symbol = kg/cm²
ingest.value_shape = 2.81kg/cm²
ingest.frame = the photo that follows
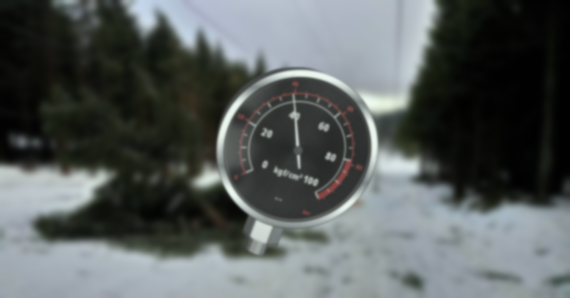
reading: 40kg/cm²
